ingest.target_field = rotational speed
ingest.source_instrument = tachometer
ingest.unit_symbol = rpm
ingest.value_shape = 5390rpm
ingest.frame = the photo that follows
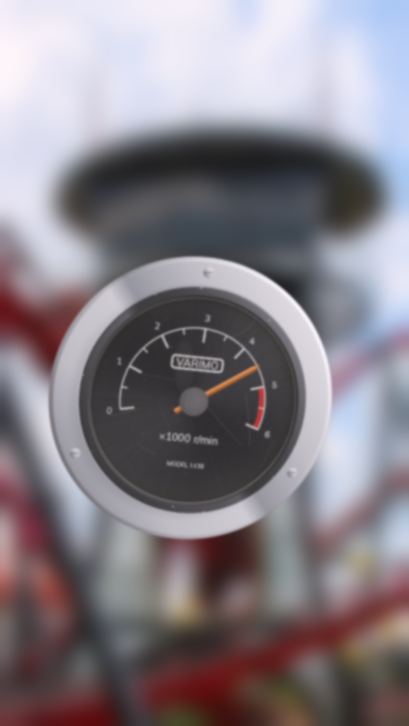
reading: 4500rpm
